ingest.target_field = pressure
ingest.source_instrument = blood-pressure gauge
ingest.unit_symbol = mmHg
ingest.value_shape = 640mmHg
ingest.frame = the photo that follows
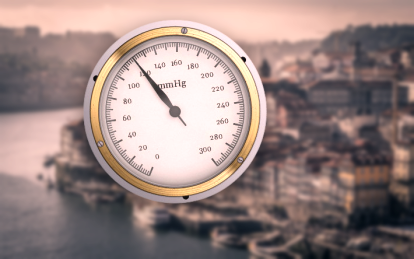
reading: 120mmHg
